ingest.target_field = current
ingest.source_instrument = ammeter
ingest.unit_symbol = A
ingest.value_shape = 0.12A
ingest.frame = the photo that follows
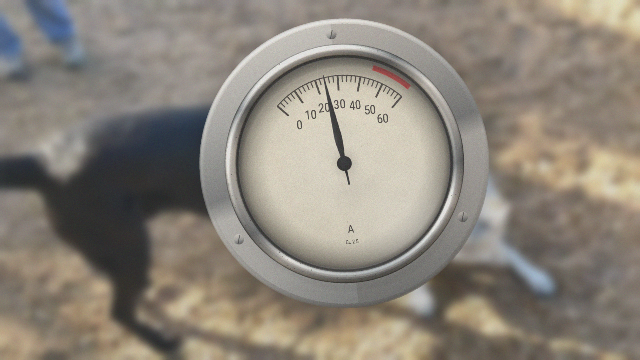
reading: 24A
